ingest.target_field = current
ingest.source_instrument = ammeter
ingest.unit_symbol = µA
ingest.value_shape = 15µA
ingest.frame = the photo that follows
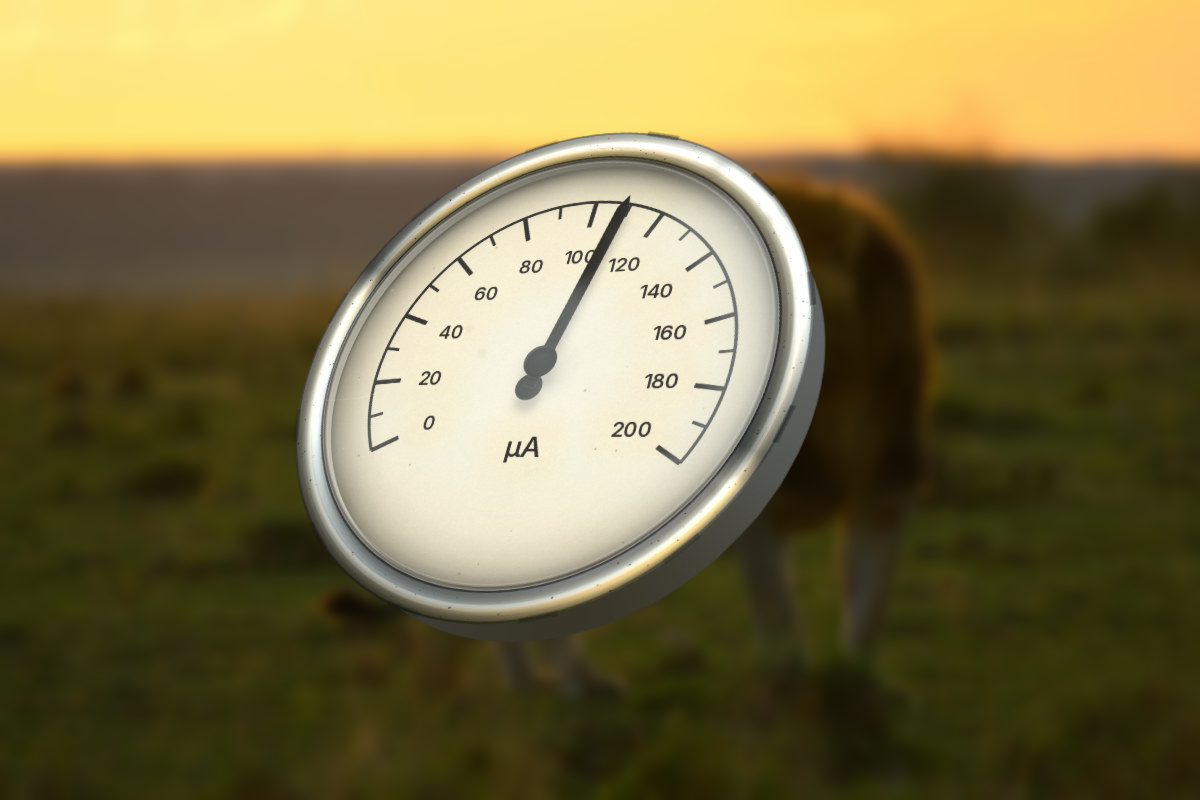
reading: 110µA
